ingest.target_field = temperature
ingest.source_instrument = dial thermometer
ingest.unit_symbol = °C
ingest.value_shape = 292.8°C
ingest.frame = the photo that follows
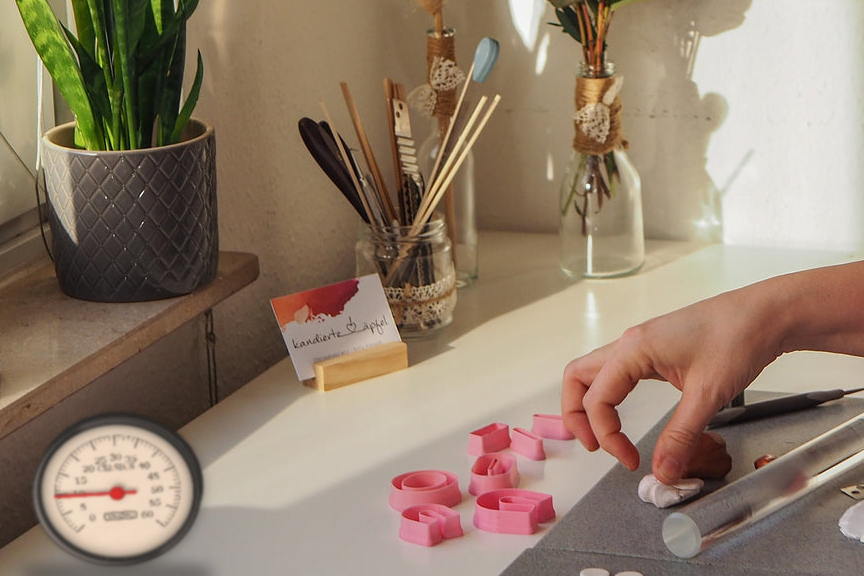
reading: 10°C
